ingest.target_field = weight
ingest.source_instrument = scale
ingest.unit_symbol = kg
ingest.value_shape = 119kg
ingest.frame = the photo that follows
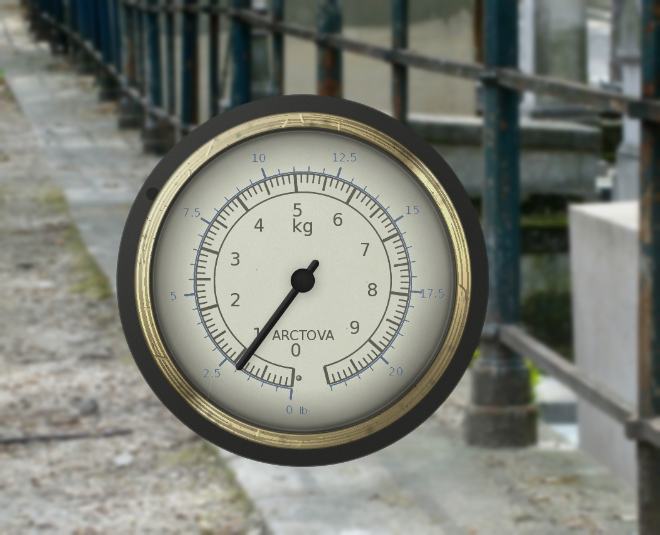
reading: 0.9kg
